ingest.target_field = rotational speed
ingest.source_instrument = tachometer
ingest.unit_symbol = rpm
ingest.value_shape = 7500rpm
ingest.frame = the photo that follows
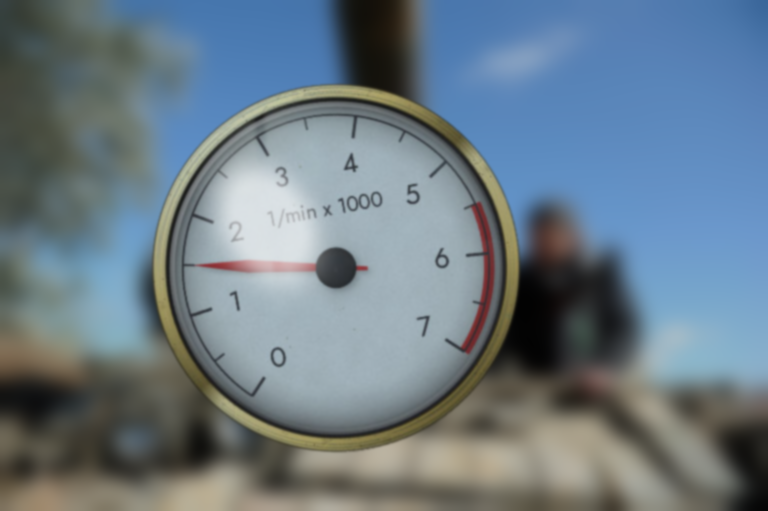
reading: 1500rpm
